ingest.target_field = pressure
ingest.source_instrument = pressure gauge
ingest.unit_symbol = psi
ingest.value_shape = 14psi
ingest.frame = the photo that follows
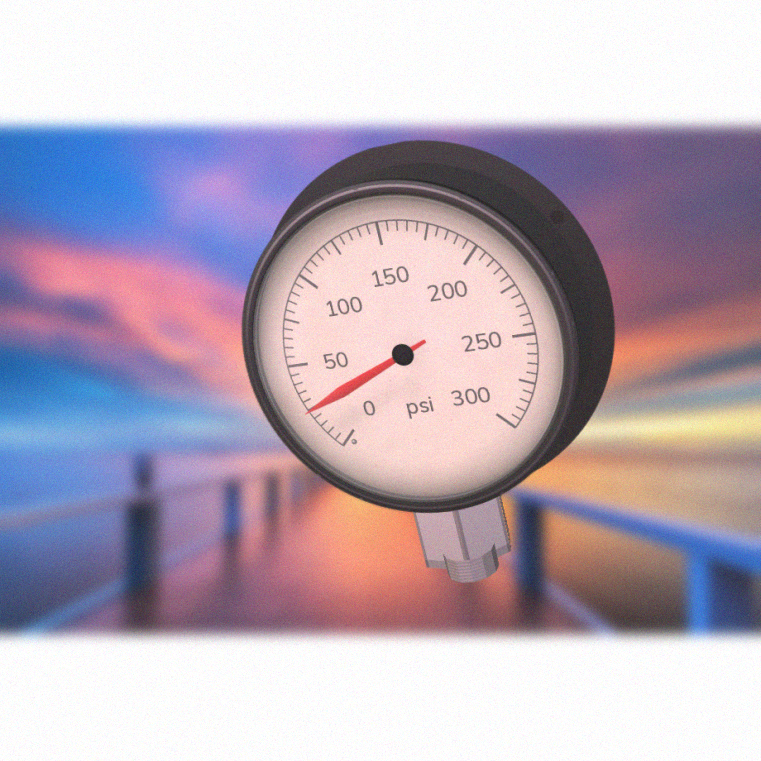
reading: 25psi
